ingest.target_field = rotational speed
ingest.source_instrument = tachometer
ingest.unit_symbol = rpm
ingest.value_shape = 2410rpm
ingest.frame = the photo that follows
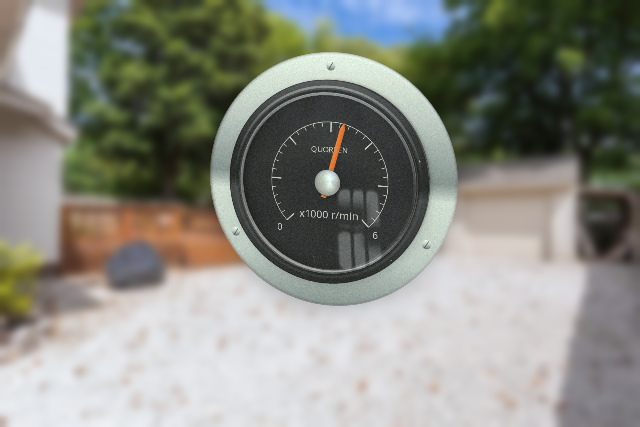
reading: 3300rpm
